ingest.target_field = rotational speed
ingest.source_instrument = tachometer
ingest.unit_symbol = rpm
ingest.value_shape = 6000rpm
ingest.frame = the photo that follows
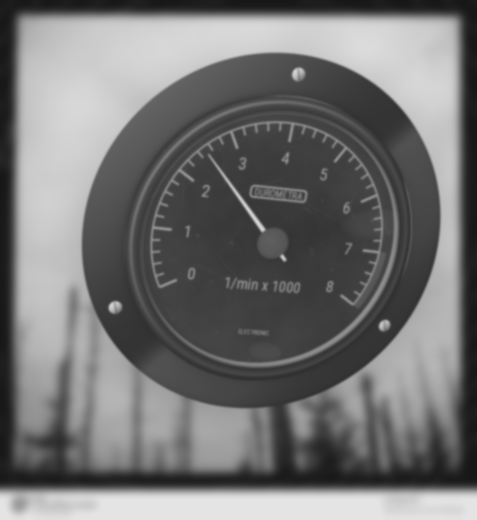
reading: 2500rpm
